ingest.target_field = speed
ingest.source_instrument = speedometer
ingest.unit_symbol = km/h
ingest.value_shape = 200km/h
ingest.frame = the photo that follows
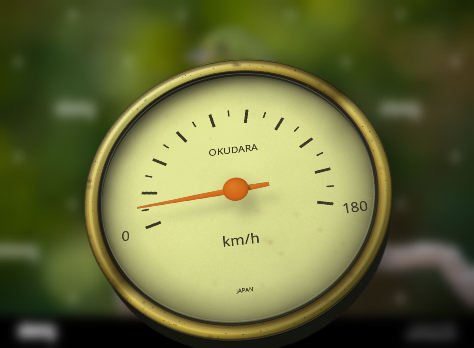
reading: 10km/h
